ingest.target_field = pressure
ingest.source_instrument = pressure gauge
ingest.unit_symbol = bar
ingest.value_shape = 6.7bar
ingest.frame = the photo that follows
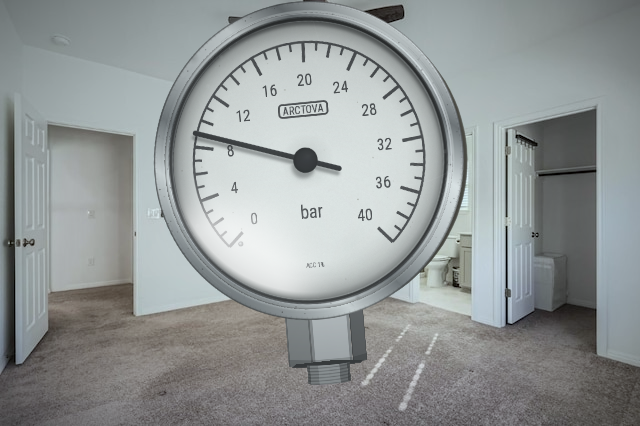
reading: 9bar
